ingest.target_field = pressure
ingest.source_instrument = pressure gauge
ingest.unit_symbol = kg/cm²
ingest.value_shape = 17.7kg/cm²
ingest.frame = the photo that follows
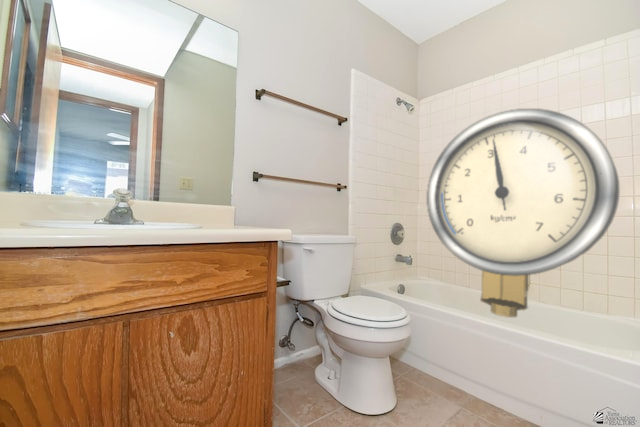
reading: 3.2kg/cm²
